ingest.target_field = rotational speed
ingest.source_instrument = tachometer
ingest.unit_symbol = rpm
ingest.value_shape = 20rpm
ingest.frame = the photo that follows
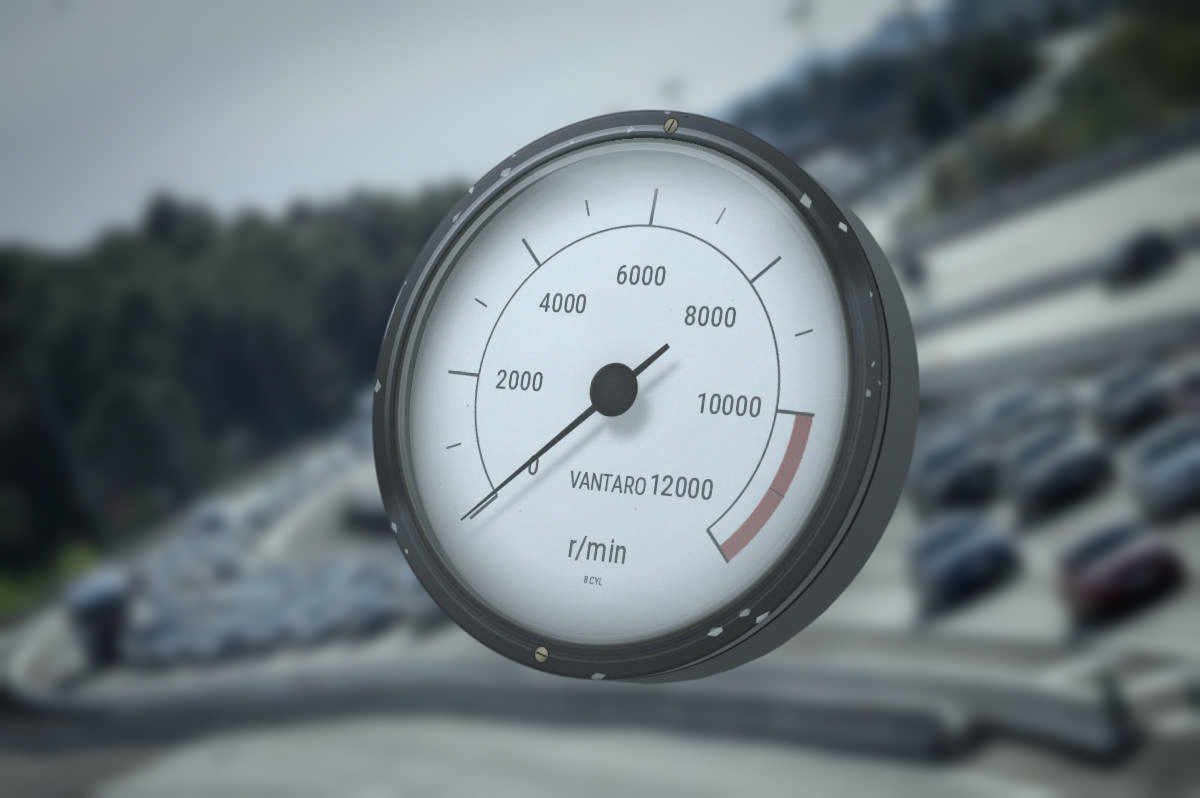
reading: 0rpm
